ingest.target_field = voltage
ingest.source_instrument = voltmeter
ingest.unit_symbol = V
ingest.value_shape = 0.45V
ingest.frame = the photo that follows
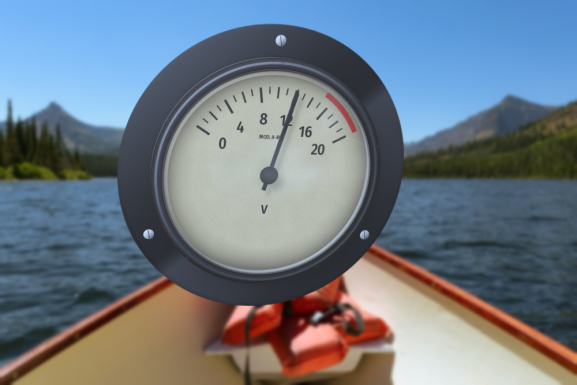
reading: 12V
